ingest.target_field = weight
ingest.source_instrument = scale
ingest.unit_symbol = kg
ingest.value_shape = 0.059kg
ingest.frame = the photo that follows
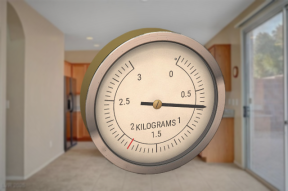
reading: 0.7kg
